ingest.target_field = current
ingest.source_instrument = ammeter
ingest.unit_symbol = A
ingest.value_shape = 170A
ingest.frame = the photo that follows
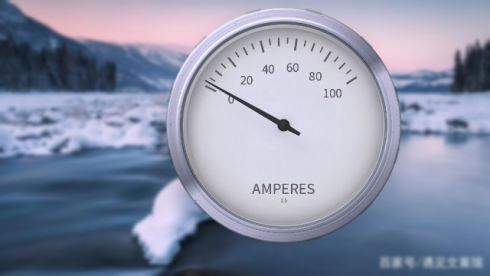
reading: 2.5A
